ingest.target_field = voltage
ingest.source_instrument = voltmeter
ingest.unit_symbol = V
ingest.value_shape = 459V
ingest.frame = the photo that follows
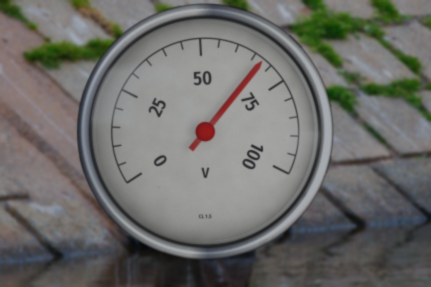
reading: 67.5V
